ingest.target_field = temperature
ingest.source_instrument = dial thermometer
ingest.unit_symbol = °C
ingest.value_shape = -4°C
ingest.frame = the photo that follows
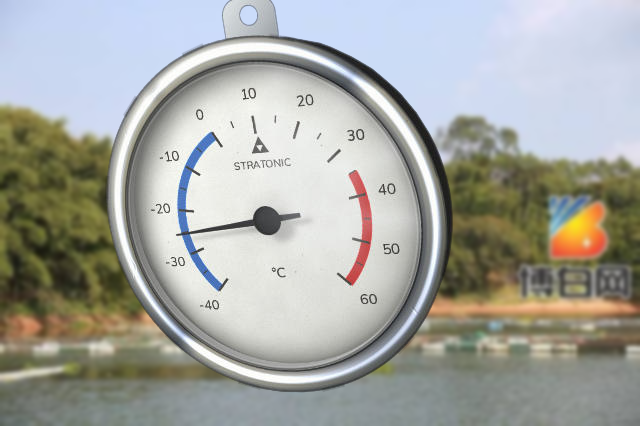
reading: -25°C
